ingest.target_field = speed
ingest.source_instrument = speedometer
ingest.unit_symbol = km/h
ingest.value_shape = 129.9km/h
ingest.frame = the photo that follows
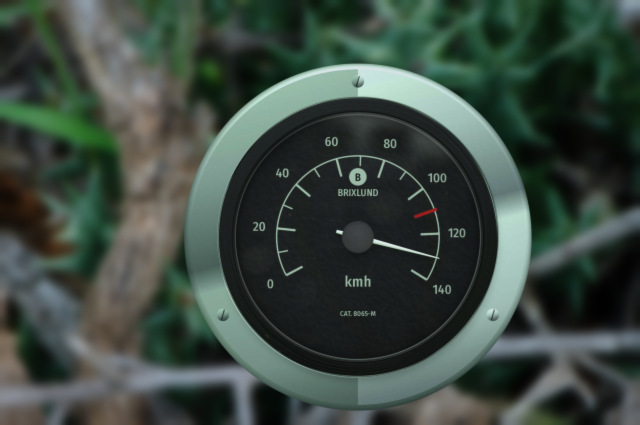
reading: 130km/h
